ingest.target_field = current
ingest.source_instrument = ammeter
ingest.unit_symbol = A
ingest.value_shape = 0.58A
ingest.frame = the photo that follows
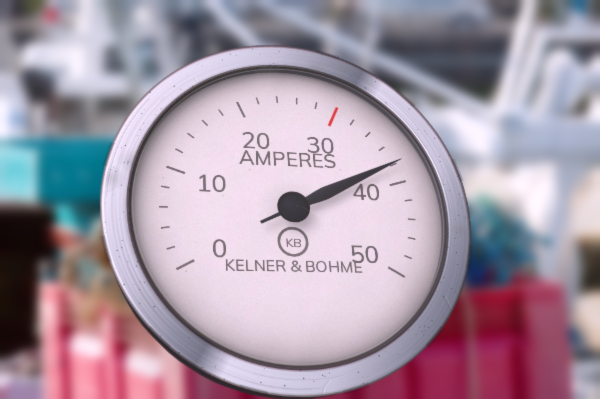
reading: 38A
